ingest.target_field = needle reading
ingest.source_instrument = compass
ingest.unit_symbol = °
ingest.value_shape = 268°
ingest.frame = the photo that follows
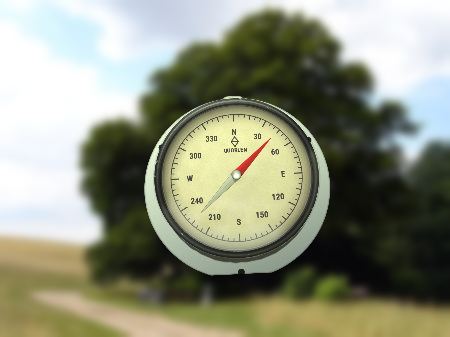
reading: 45°
